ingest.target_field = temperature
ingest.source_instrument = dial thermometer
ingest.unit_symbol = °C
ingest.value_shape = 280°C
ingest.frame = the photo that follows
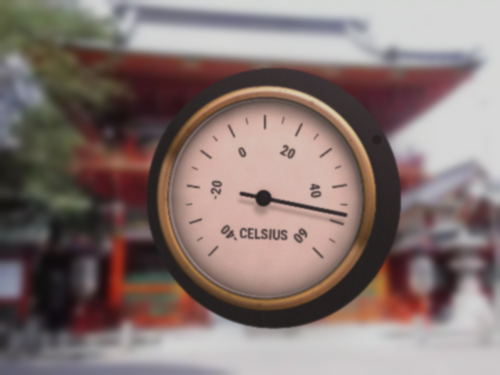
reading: 47.5°C
